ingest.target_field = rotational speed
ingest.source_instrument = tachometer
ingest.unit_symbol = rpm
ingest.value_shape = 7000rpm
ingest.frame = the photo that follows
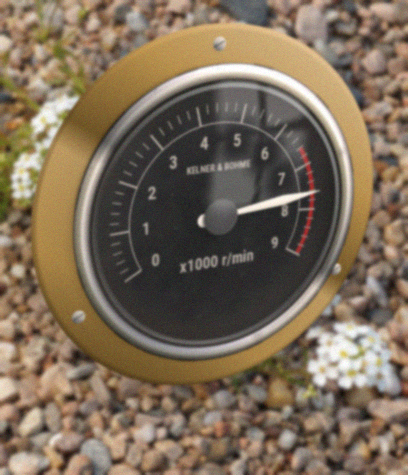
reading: 7600rpm
